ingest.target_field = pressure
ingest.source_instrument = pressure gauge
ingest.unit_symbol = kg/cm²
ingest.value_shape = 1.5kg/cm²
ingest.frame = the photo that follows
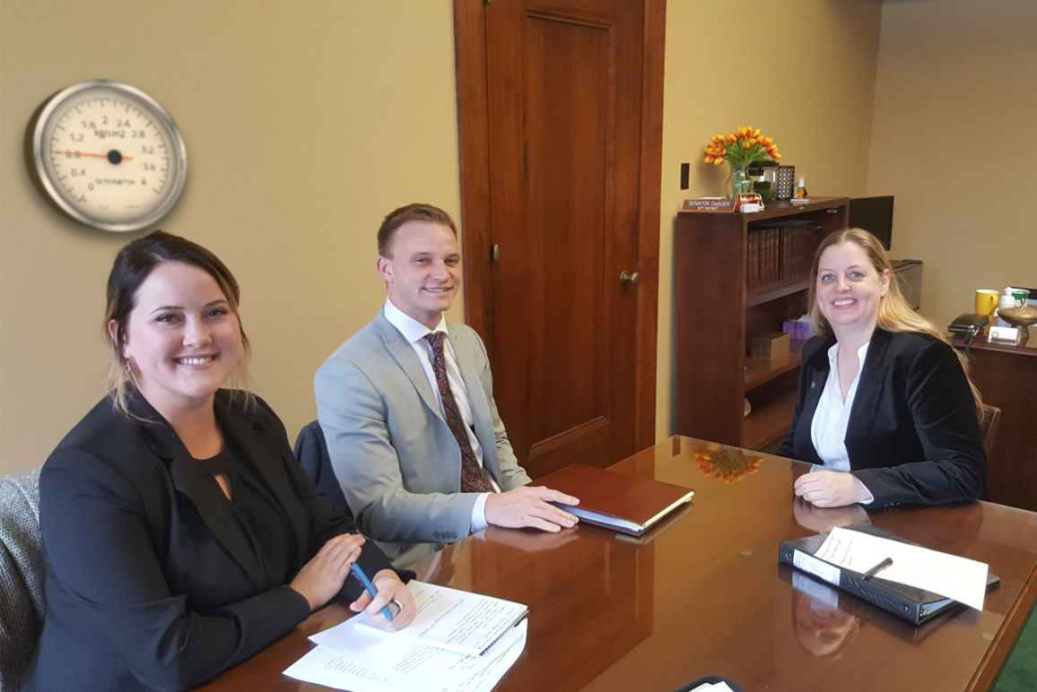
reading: 0.8kg/cm²
